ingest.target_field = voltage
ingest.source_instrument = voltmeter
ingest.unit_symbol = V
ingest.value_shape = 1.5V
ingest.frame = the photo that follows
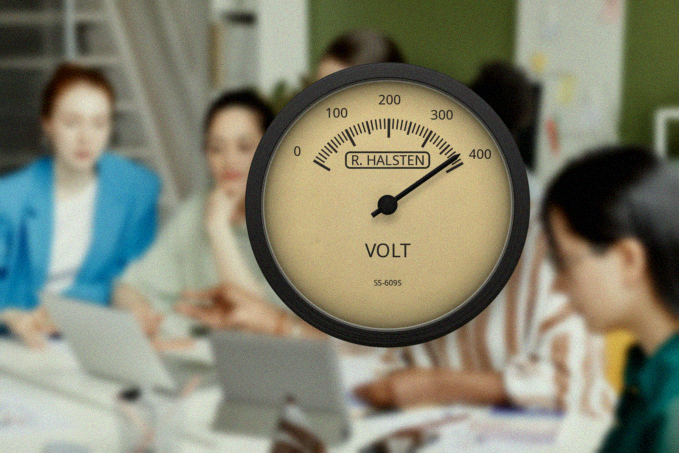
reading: 380V
